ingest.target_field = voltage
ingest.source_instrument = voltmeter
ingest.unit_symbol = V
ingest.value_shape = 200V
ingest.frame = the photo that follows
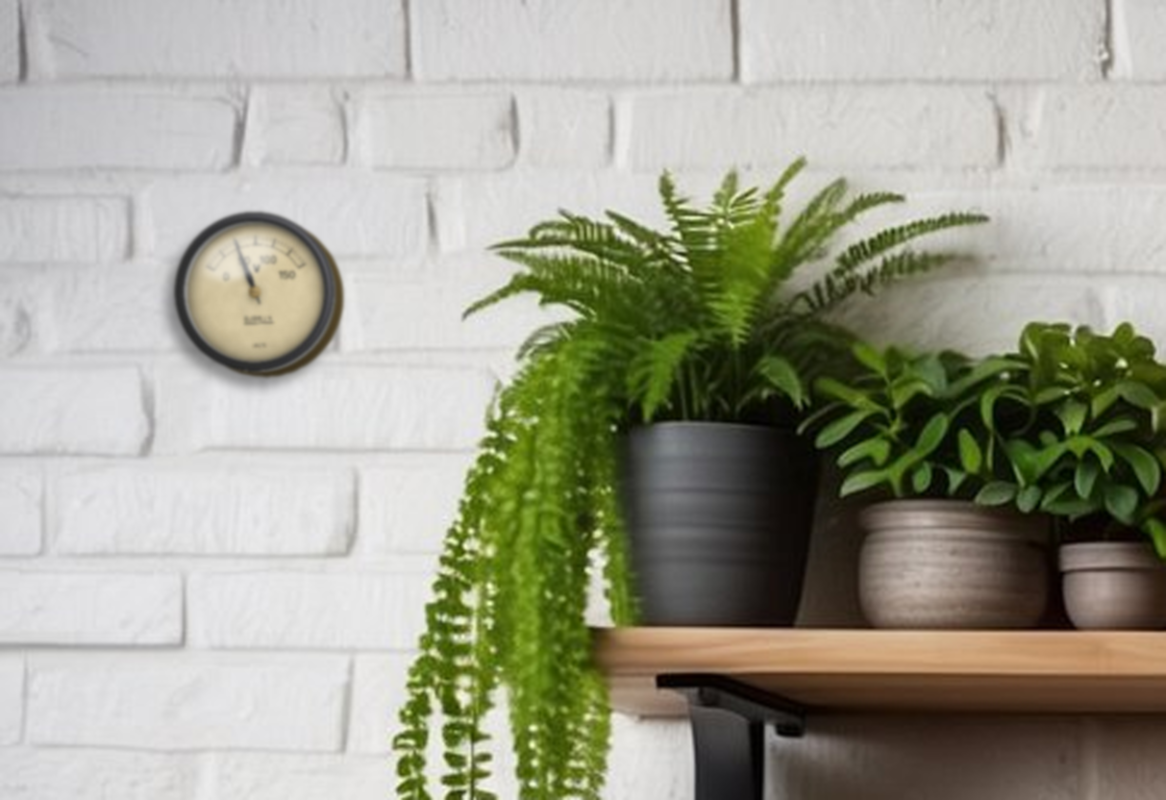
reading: 50V
